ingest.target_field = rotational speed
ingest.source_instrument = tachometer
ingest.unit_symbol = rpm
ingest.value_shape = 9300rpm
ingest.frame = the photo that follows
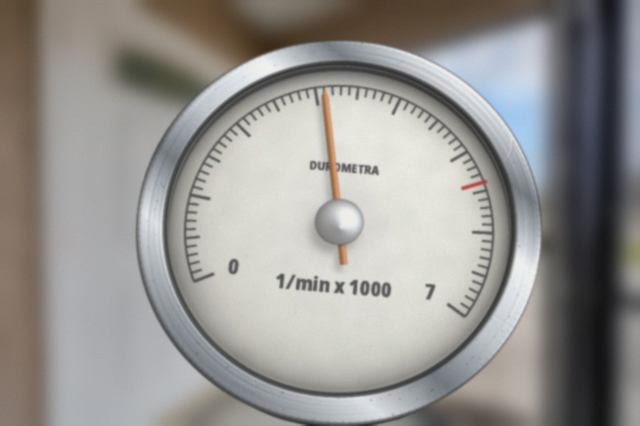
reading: 3100rpm
